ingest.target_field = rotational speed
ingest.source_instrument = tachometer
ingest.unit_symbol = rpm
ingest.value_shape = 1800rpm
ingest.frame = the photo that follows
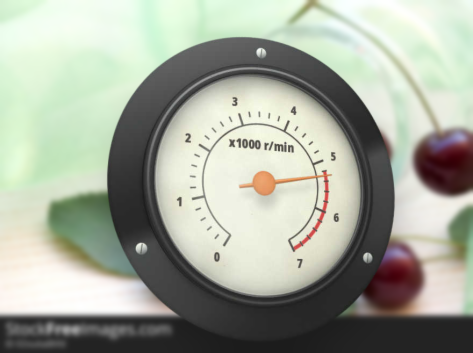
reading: 5300rpm
